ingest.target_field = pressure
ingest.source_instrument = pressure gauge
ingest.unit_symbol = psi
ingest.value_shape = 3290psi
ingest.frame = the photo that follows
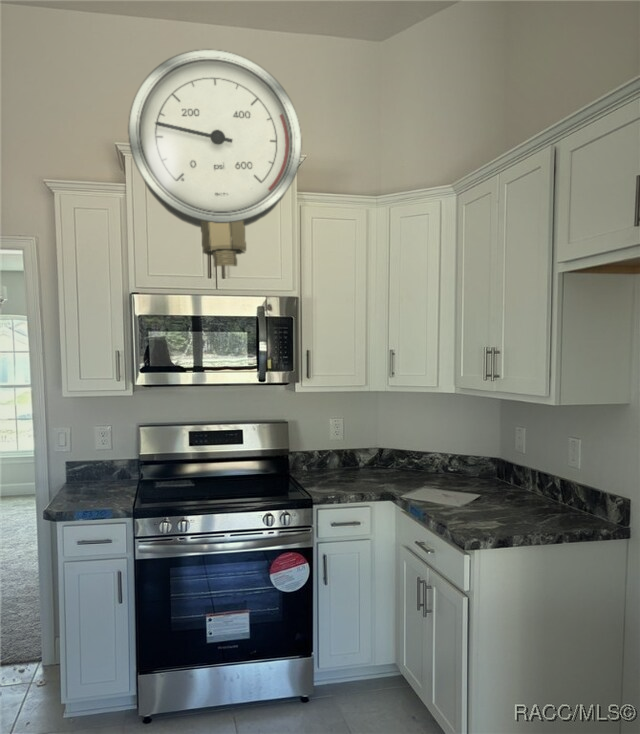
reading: 125psi
